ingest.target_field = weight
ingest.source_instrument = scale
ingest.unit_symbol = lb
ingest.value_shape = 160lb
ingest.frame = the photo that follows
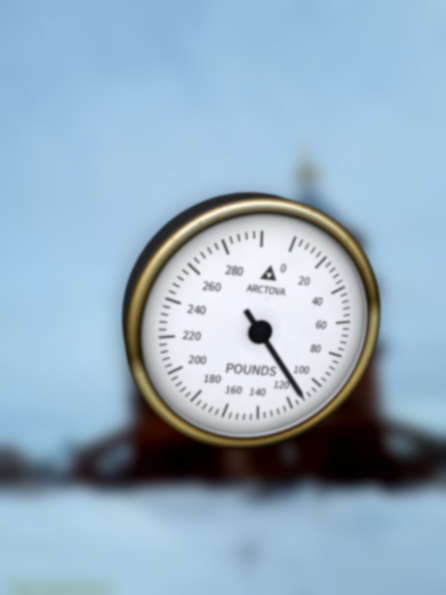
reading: 112lb
